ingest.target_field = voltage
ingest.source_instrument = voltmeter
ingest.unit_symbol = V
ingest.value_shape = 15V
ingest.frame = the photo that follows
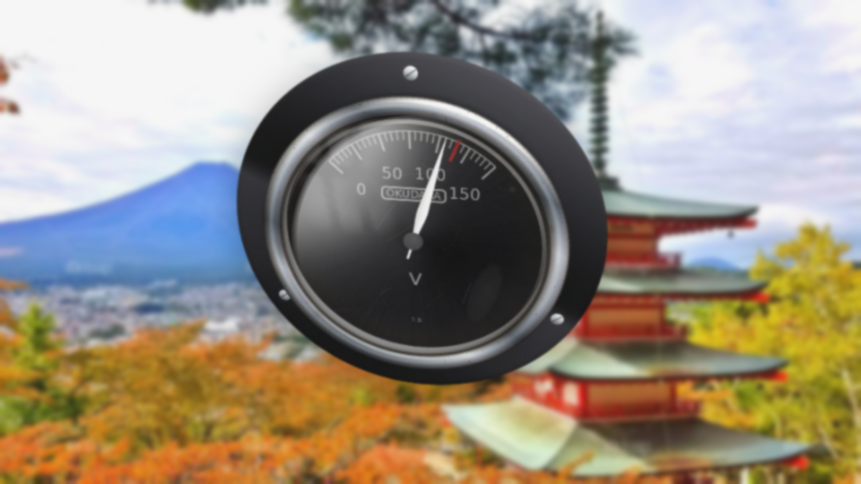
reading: 105V
